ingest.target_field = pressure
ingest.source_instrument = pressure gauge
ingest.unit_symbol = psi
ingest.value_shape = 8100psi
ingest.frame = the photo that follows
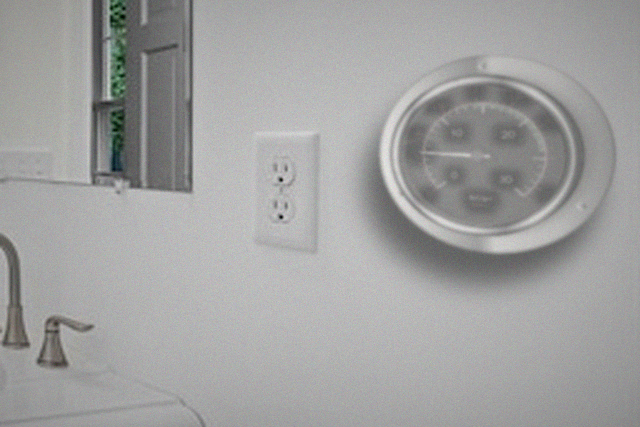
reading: 5psi
